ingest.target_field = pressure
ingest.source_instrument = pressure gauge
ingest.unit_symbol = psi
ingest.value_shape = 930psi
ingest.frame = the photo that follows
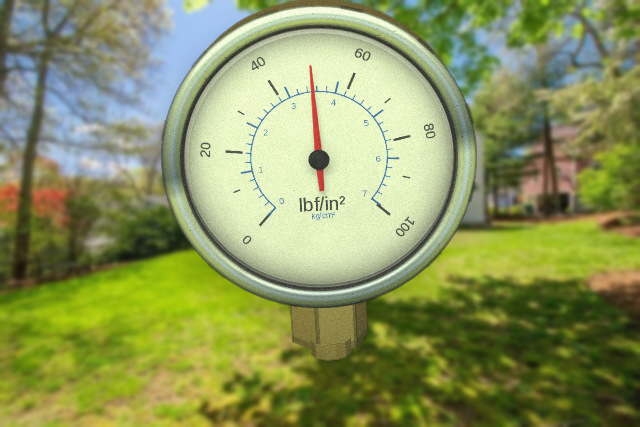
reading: 50psi
